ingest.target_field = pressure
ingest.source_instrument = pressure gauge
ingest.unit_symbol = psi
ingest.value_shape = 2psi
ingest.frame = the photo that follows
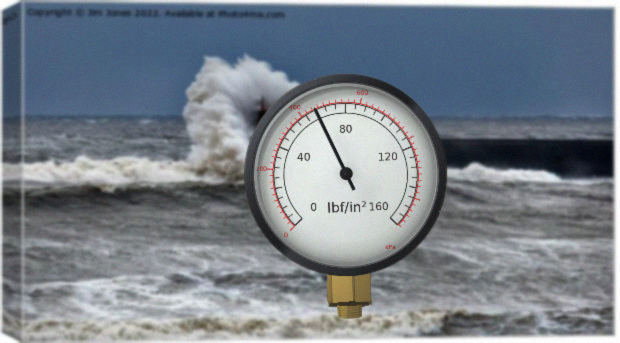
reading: 65psi
